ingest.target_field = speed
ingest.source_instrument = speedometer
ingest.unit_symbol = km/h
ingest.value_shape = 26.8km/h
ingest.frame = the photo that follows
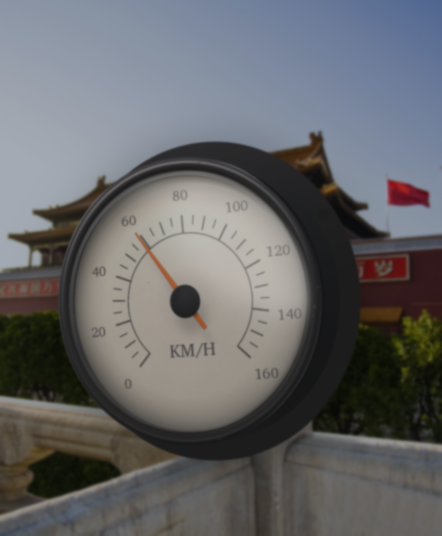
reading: 60km/h
